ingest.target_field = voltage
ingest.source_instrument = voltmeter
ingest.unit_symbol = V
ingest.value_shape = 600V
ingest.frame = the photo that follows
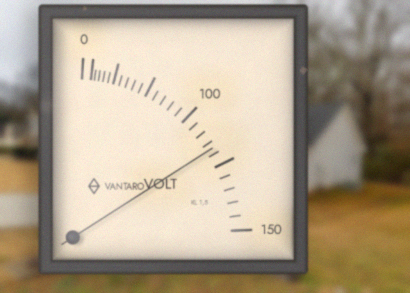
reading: 117.5V
